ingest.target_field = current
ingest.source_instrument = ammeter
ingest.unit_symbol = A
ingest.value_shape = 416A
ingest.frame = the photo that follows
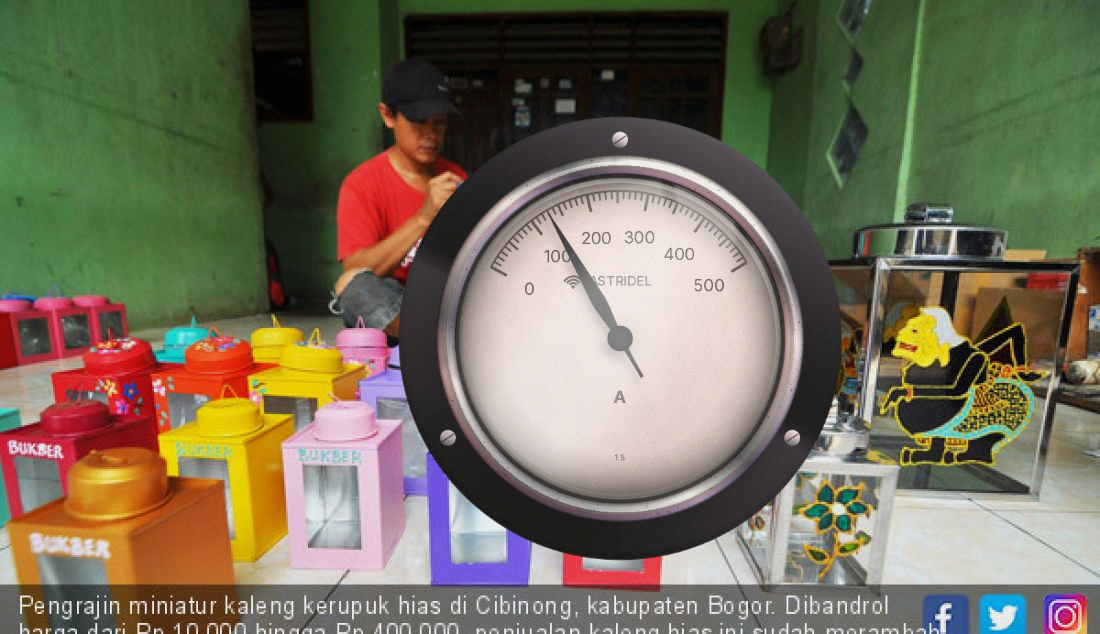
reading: 130A
